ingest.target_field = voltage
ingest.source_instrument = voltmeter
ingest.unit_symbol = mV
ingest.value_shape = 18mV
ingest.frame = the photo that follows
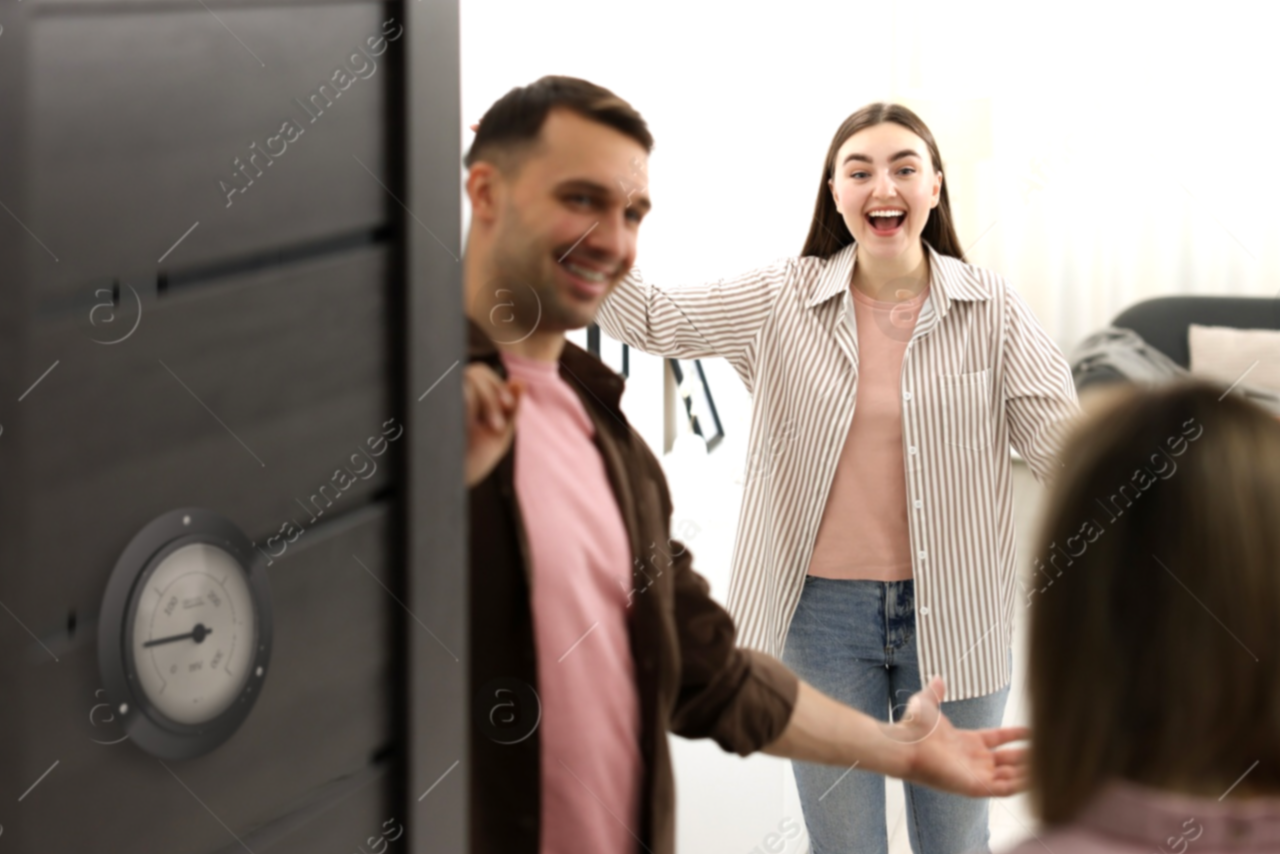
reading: 50mV
